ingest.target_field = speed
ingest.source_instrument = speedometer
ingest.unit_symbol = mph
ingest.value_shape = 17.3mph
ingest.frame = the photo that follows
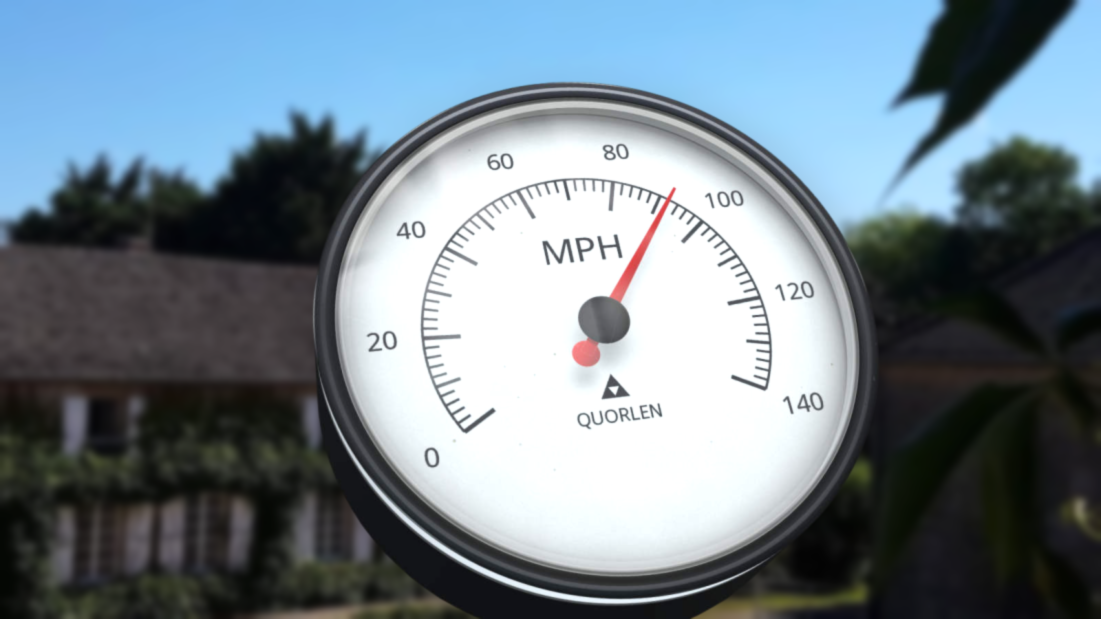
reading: 92mph
